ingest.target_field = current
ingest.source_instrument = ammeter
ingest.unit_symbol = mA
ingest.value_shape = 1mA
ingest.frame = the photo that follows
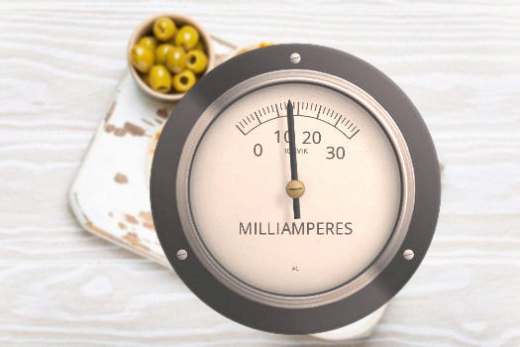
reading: 13mA
